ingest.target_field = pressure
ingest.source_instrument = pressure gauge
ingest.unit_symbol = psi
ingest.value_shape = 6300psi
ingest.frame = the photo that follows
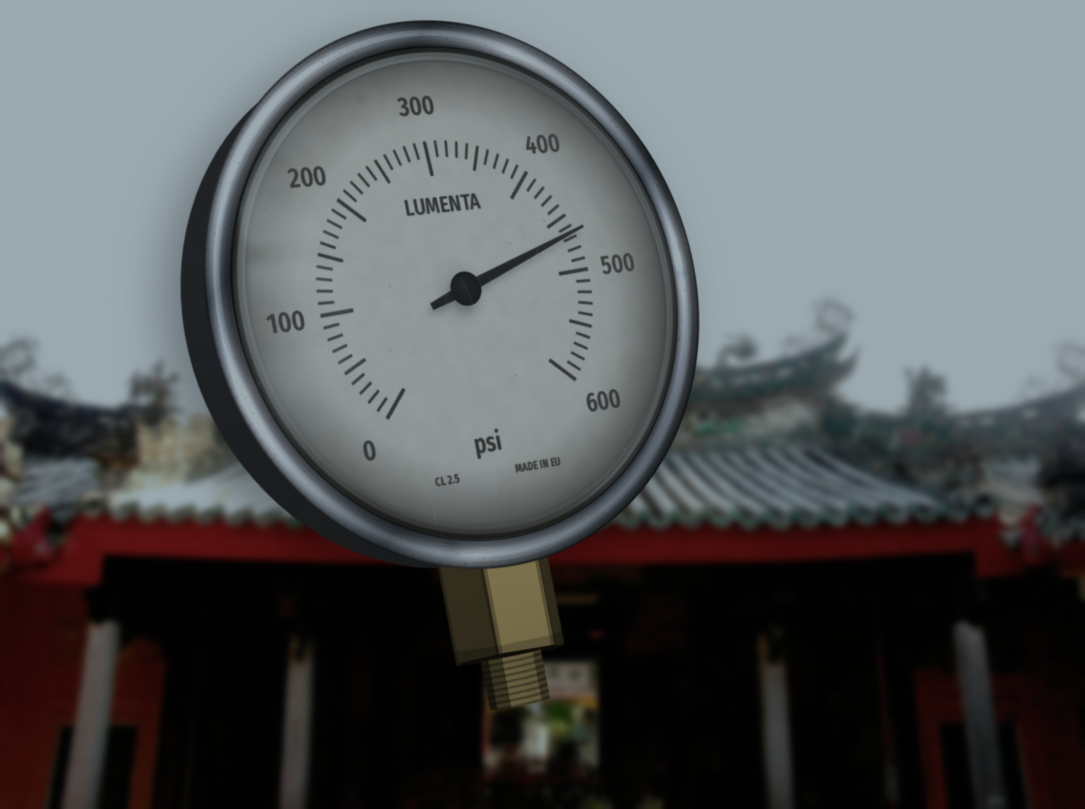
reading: 465psi
